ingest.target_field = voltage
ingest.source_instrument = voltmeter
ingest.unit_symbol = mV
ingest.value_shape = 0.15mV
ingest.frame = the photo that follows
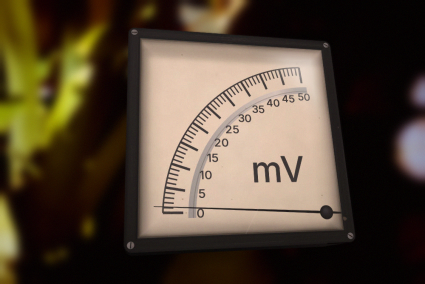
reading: 1mV
